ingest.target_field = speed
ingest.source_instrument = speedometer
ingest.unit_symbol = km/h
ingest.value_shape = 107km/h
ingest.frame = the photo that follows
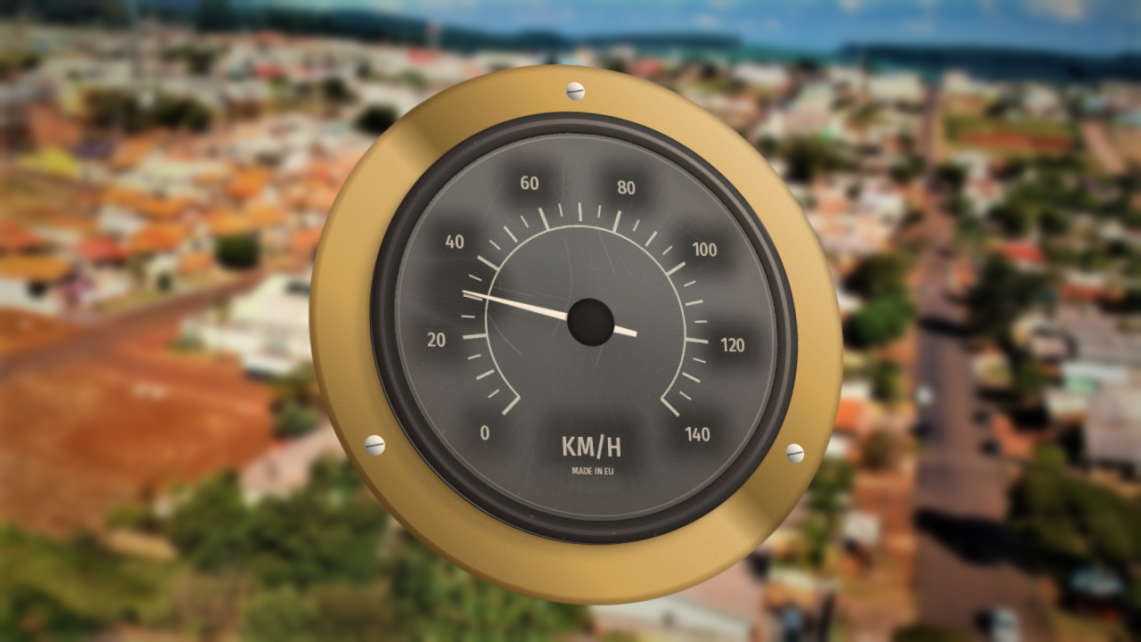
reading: 30km/h
